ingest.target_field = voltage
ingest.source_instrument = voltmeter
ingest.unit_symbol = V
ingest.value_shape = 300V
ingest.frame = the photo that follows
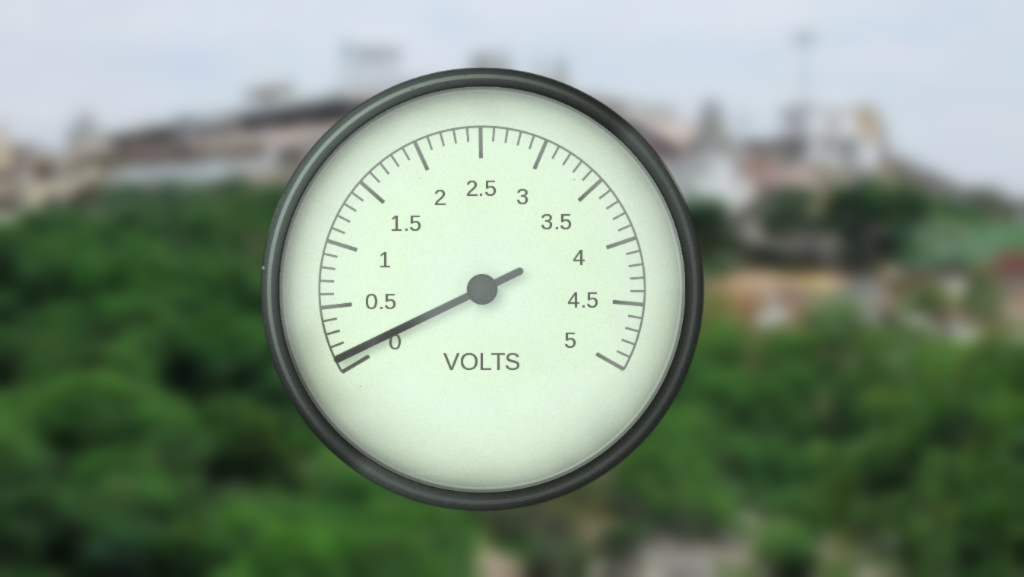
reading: 0.1V
